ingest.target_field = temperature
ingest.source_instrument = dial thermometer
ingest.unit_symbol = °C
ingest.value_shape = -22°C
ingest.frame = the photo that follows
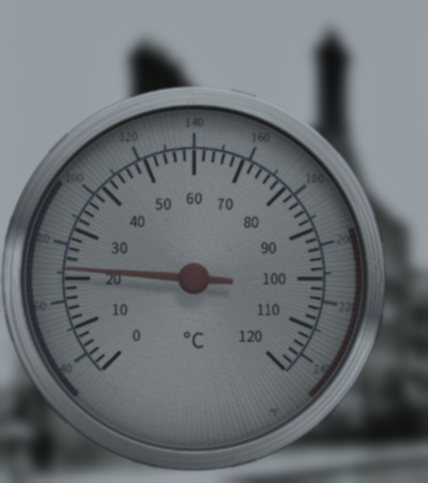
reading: 22°C
